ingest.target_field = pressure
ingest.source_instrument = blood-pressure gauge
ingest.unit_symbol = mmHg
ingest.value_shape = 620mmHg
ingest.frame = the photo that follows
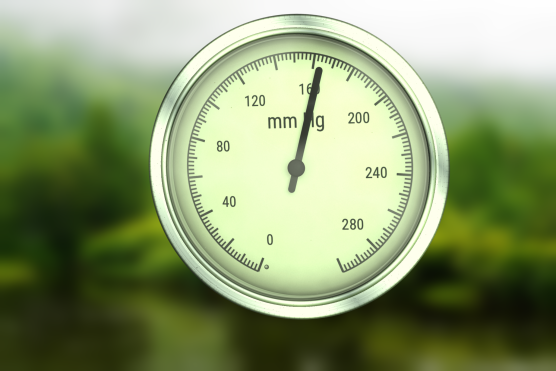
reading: 164mmHg
